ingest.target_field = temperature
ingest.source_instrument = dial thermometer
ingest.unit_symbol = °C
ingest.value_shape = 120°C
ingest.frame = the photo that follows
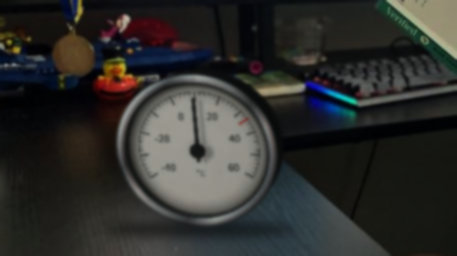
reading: 10°C
